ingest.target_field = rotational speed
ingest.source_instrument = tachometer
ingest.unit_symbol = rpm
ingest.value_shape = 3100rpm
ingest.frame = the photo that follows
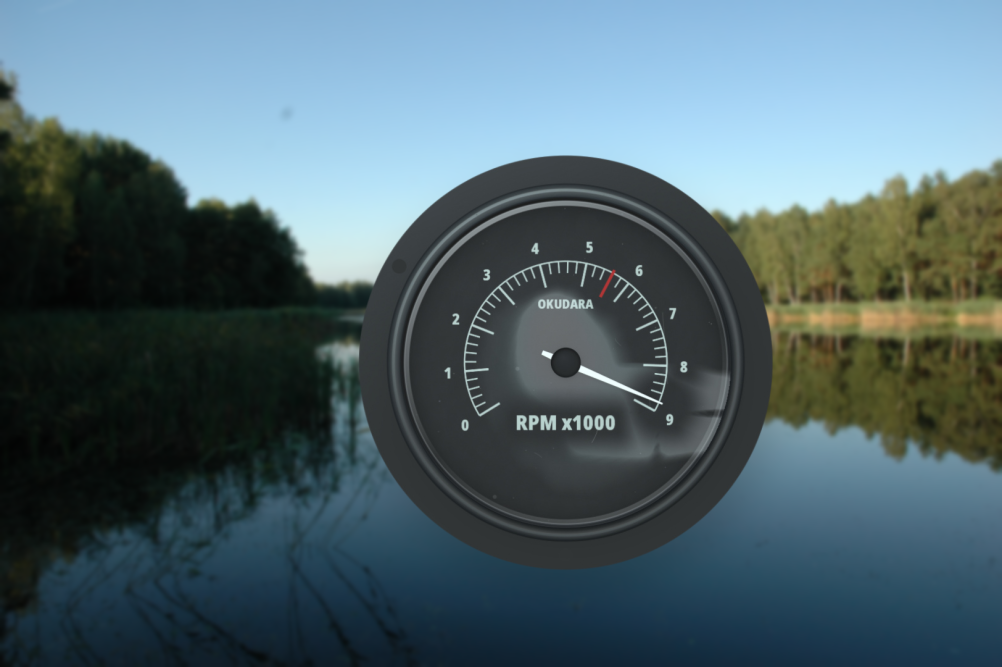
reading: 8800rpm
